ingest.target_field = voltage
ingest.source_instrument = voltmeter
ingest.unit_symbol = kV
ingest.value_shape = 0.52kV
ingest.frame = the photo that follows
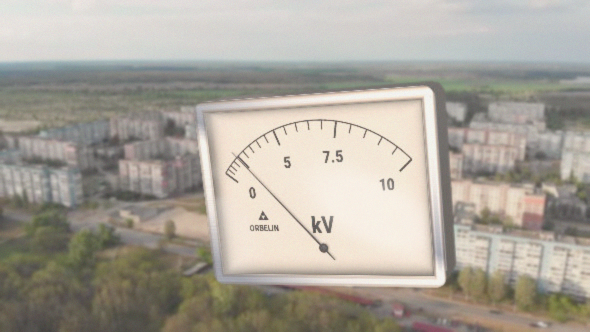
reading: 2.5kV
